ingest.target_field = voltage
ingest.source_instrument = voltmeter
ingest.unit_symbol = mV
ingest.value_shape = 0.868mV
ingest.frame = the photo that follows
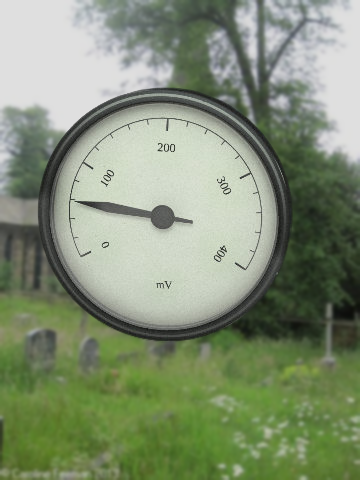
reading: 60mV
